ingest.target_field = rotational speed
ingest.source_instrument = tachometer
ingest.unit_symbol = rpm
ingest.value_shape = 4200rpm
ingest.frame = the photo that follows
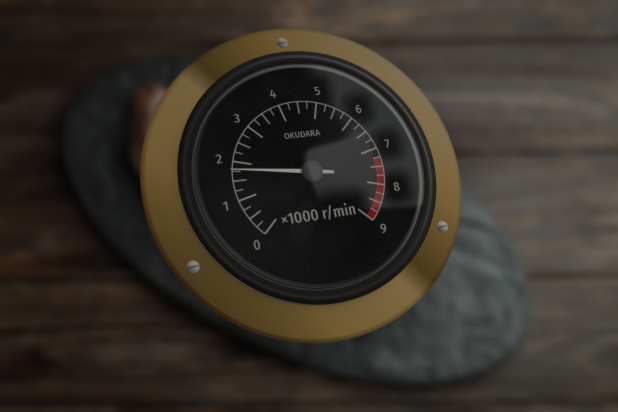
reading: 1750rpm
